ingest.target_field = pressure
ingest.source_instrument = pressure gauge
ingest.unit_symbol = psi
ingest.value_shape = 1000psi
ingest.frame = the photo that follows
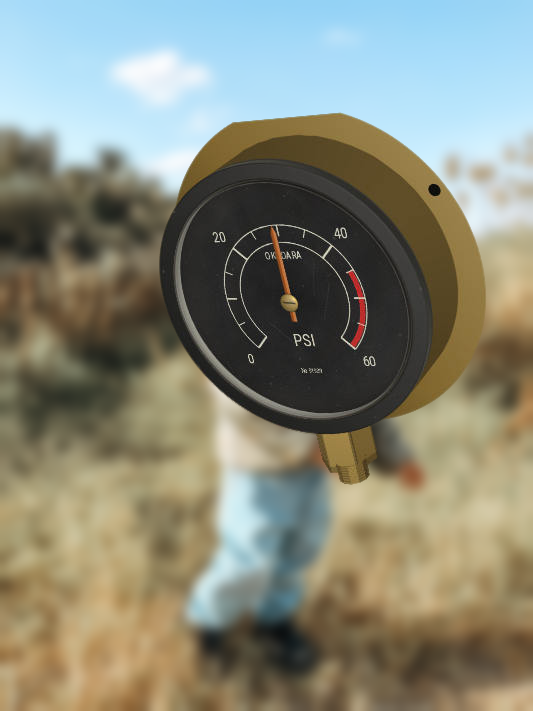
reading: 30psi
